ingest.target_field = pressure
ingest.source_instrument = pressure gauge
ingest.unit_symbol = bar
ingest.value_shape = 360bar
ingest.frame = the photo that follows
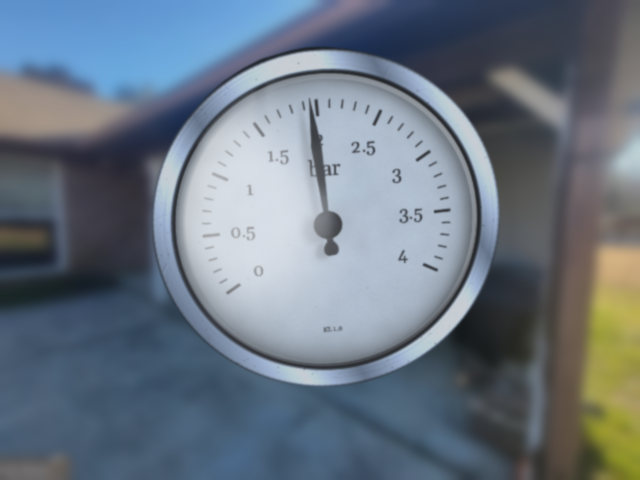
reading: 1.95bar
